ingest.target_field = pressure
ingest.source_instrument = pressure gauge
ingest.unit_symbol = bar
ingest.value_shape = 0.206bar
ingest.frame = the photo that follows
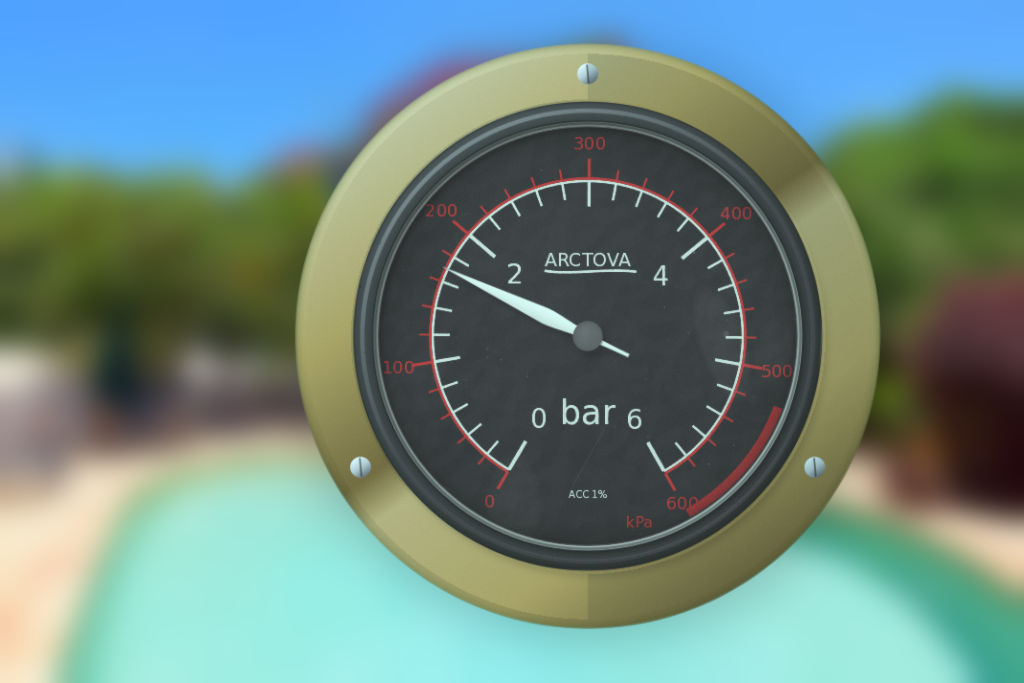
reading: 1.7bar
